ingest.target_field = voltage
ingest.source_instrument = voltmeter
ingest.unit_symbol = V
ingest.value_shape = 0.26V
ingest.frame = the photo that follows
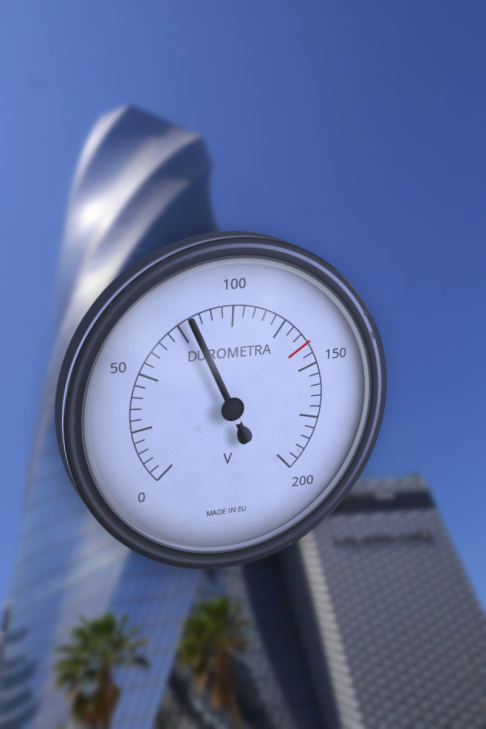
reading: 80V
